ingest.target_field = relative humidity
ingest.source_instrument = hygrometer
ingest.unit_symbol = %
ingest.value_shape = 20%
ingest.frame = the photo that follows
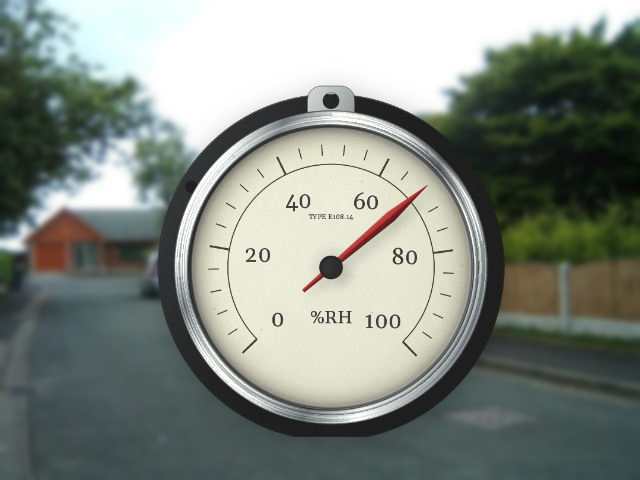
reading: 68%
